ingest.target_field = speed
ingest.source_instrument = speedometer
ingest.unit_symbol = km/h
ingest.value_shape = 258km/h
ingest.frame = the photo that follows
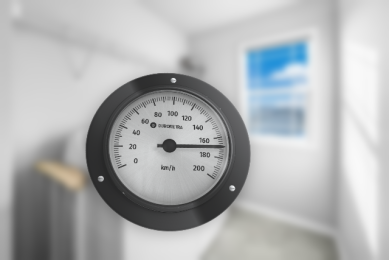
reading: 170km/h
